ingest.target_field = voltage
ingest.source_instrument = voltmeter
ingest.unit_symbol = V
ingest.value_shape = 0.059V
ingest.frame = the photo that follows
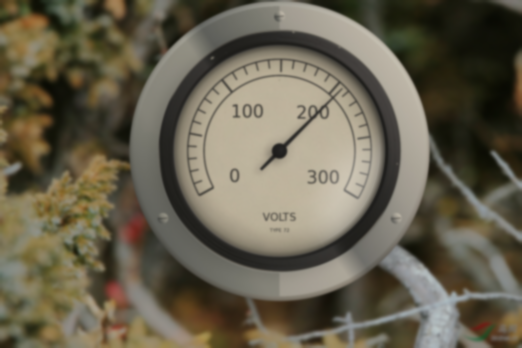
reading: 205V
